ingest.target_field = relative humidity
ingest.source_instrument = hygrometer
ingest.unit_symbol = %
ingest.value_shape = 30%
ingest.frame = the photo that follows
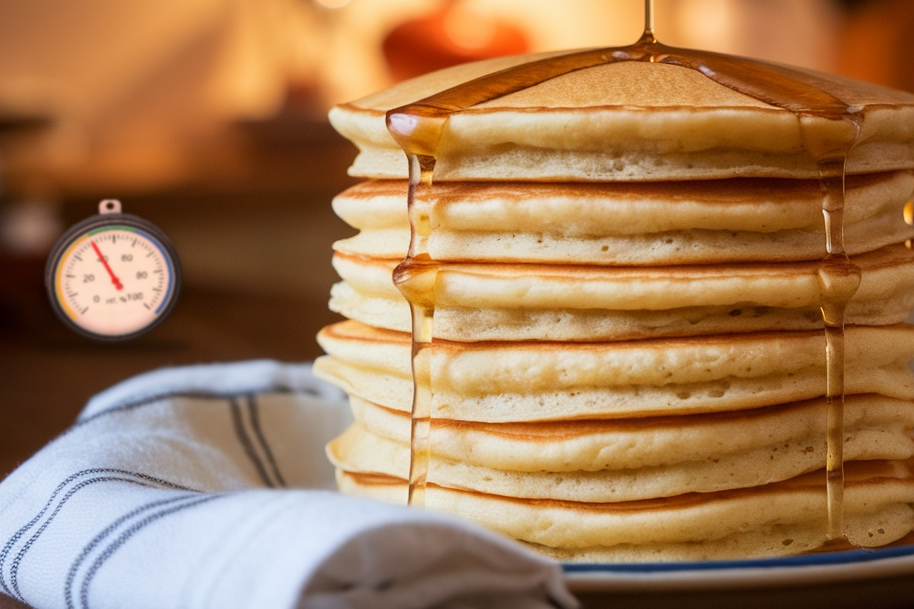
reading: 40%
